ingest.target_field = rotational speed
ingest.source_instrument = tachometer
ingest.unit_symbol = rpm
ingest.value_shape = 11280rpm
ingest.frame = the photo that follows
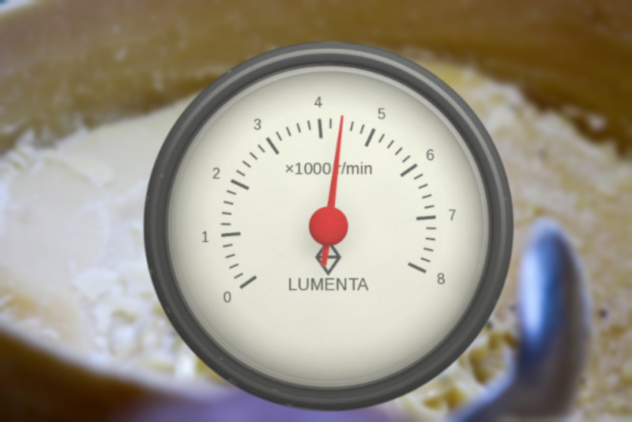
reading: 4400rpm
